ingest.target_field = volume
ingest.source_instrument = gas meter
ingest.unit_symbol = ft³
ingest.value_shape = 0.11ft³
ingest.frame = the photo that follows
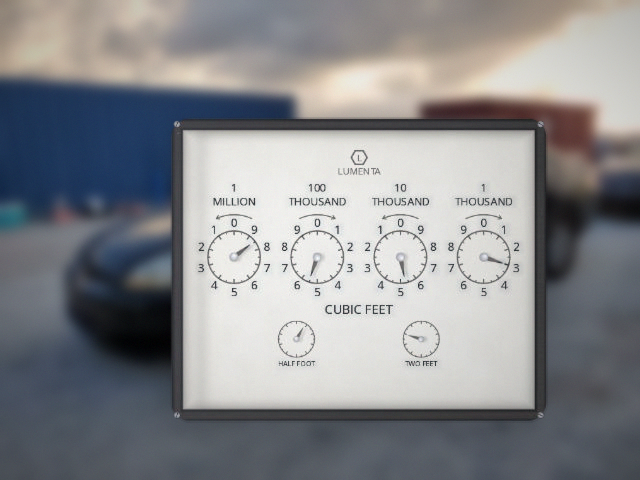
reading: 855300ft³
